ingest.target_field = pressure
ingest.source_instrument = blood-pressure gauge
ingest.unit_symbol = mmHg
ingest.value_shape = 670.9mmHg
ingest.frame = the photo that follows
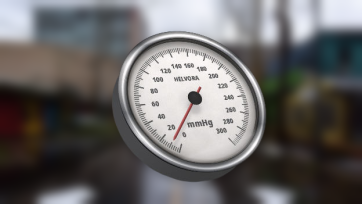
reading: 10mmHg
